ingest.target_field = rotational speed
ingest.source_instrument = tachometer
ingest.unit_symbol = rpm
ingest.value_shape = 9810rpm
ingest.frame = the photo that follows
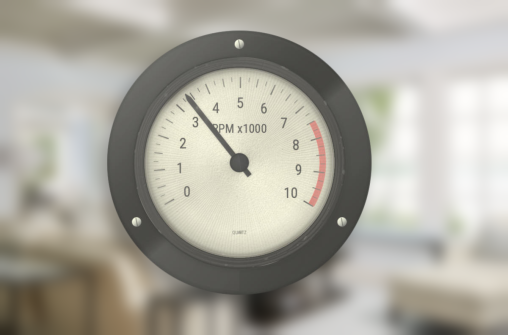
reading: 3375rpm
